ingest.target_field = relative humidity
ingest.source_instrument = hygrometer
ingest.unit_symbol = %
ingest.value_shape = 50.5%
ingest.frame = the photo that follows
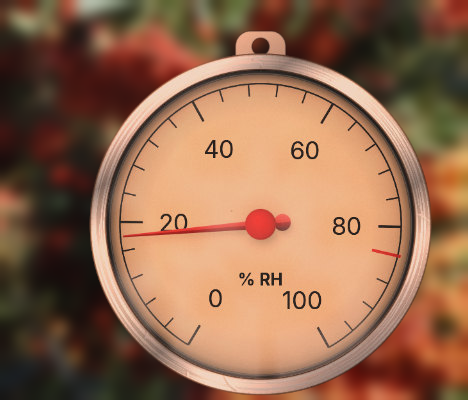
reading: 18%
